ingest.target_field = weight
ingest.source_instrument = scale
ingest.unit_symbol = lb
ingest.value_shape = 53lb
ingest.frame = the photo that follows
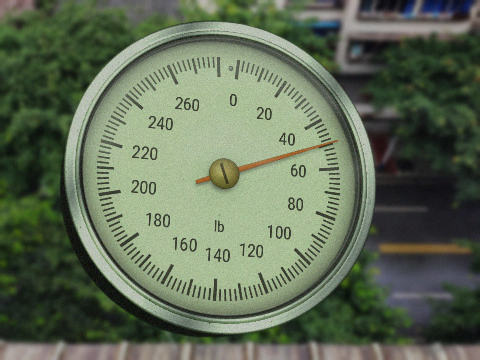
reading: 50lb
